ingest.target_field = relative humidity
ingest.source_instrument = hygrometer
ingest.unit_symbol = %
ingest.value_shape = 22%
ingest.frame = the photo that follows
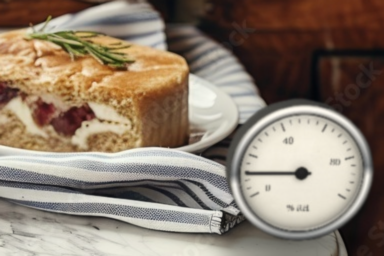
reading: 12%
